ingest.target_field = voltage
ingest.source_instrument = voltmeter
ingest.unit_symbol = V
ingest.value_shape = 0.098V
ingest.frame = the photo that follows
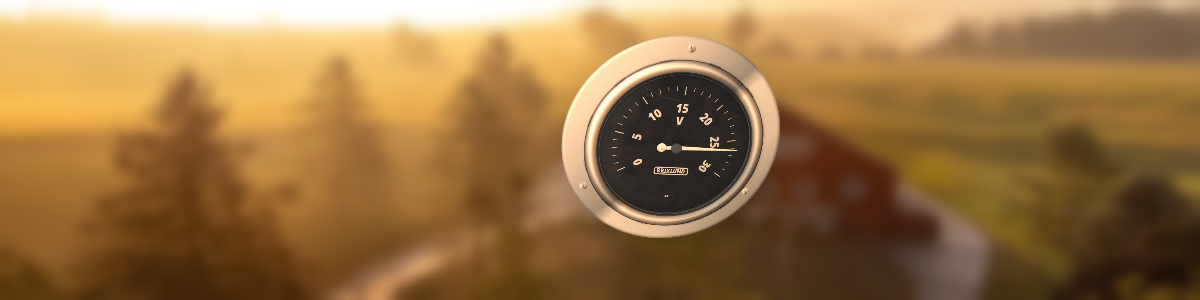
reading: 26V
